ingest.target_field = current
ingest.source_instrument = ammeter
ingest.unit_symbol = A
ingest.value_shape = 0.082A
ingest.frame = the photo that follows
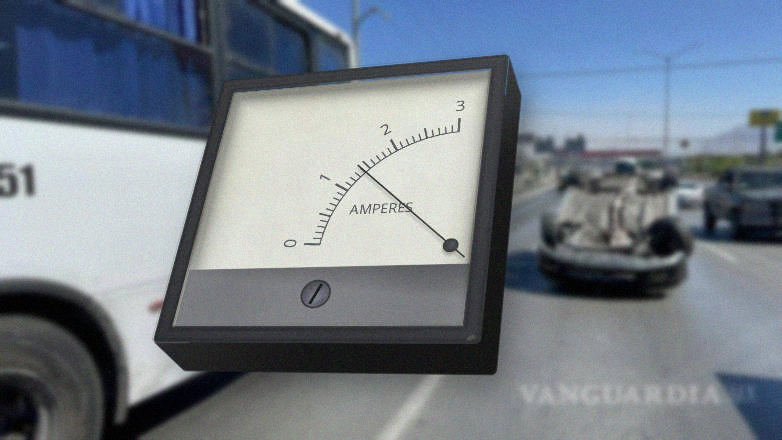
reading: 1.4A
